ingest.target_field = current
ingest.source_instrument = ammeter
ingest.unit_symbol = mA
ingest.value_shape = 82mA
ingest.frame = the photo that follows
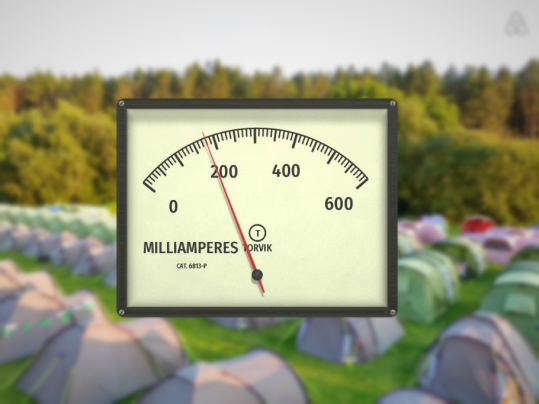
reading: 180mA
